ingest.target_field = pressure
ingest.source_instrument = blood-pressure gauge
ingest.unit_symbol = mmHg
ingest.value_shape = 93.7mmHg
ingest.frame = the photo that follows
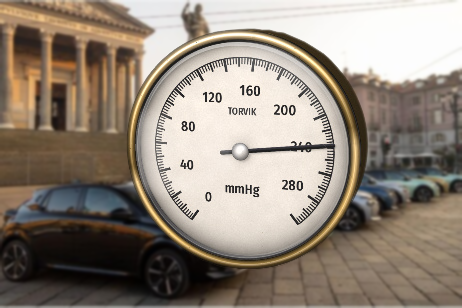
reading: 240mmHg
